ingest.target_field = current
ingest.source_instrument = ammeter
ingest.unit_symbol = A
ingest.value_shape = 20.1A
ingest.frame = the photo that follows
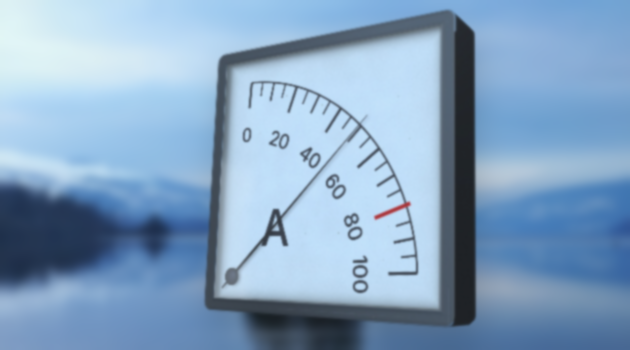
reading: 50A
